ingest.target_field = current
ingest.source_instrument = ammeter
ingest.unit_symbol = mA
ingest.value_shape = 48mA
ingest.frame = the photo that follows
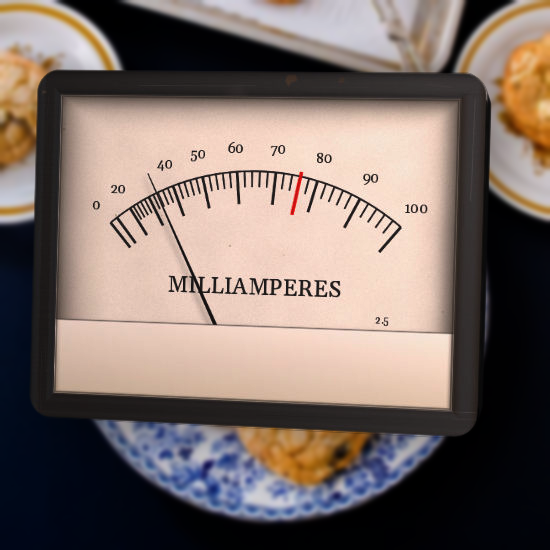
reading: 34mA
